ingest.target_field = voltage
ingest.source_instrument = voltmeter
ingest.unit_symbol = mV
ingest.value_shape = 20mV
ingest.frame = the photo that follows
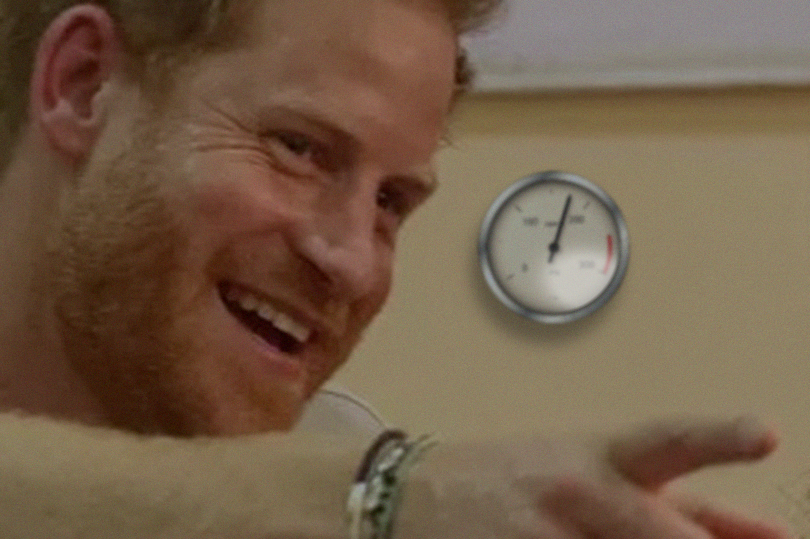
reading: 175mV
